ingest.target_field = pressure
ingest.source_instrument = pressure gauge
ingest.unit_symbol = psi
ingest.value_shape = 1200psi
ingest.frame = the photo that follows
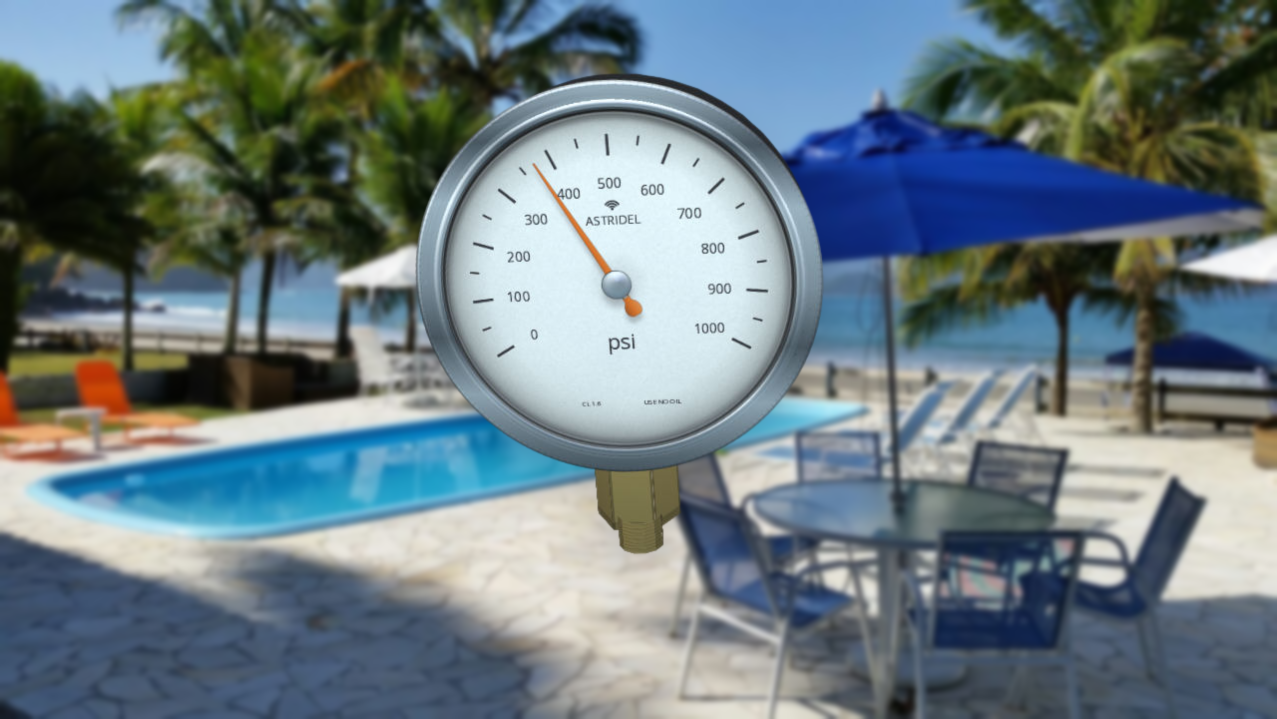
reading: 375psi
